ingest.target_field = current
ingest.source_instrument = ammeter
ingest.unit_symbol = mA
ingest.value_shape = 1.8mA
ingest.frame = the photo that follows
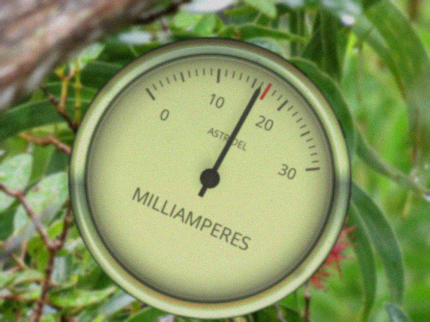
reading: 16mA
